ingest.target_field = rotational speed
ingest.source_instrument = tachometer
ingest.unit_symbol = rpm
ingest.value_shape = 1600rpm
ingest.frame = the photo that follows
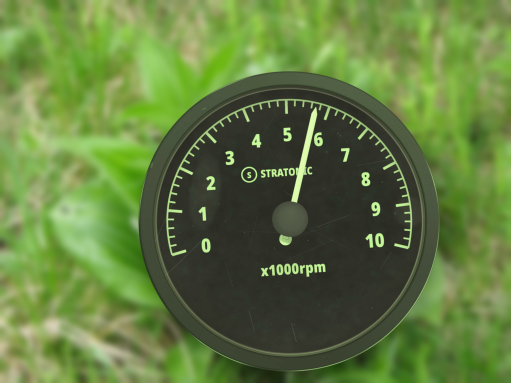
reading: 5700rpm
